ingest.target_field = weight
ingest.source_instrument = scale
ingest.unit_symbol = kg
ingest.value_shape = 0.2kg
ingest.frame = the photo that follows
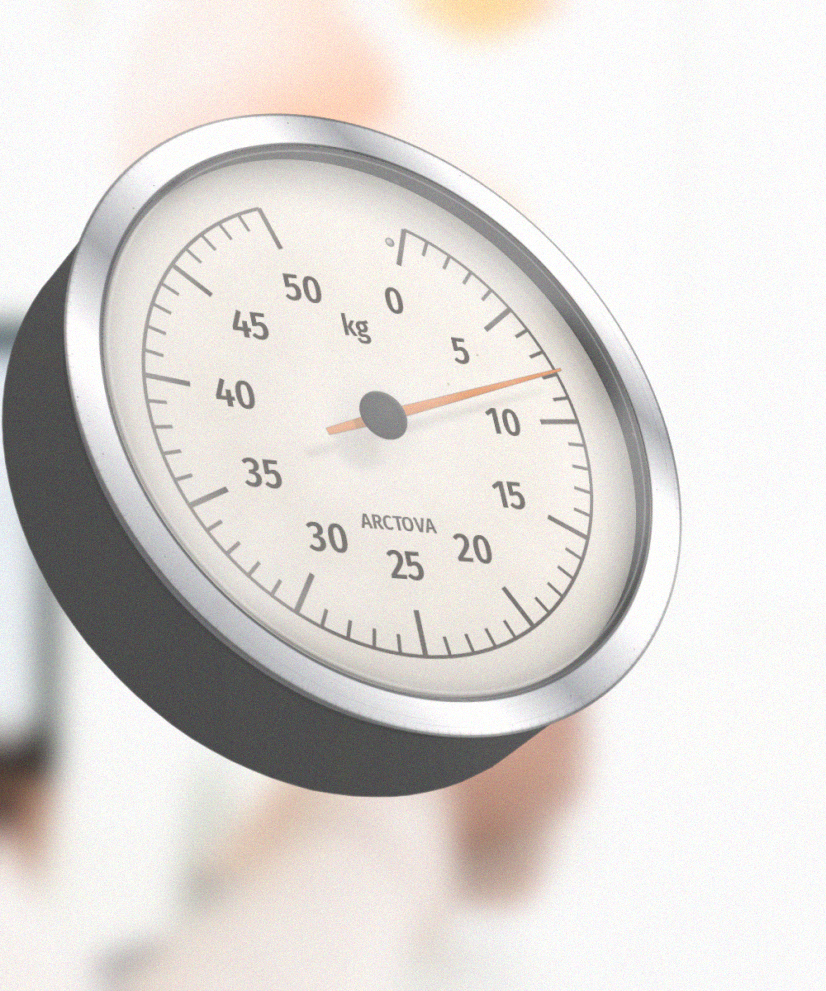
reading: 8kg
